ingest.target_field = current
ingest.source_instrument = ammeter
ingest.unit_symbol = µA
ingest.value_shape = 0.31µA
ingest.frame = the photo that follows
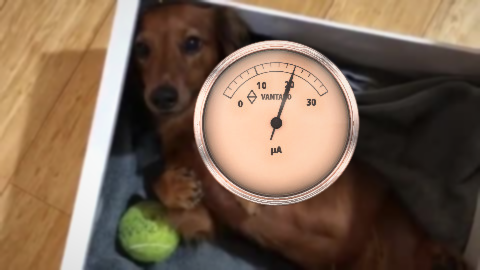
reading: 20µA
